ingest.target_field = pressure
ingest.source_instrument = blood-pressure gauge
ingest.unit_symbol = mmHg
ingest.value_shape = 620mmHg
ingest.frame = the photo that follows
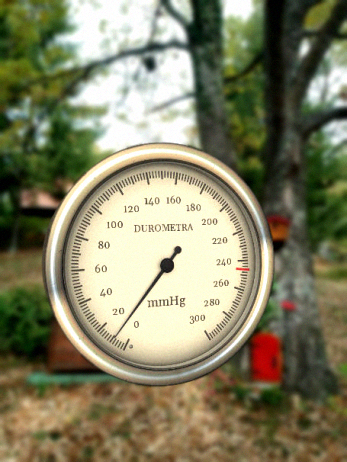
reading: 10mmHg
